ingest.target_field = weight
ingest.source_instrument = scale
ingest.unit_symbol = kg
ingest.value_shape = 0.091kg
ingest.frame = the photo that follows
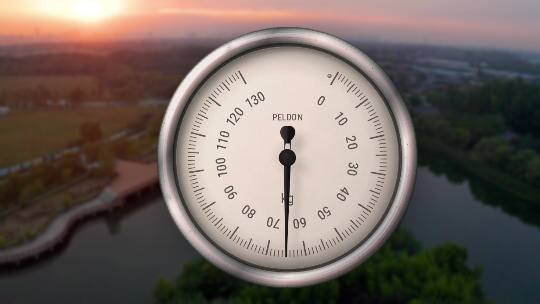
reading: 65kg
